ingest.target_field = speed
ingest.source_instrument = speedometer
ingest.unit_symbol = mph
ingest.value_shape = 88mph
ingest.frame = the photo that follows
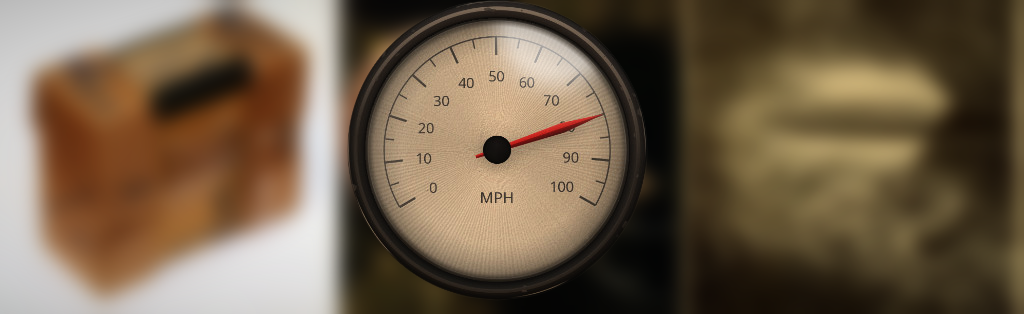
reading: 80mph
